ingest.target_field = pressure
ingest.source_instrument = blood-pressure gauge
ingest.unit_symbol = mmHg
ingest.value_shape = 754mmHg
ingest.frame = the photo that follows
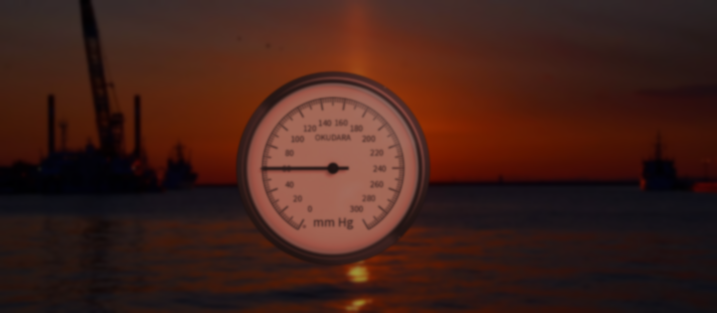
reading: 60mmHg
